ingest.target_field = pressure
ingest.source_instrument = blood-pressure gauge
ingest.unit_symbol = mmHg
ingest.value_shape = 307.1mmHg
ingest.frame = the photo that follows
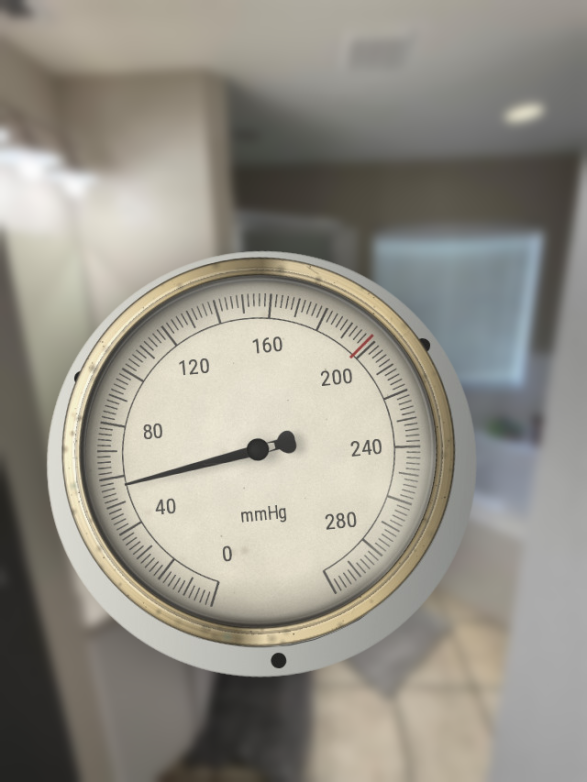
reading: 56mmHg
